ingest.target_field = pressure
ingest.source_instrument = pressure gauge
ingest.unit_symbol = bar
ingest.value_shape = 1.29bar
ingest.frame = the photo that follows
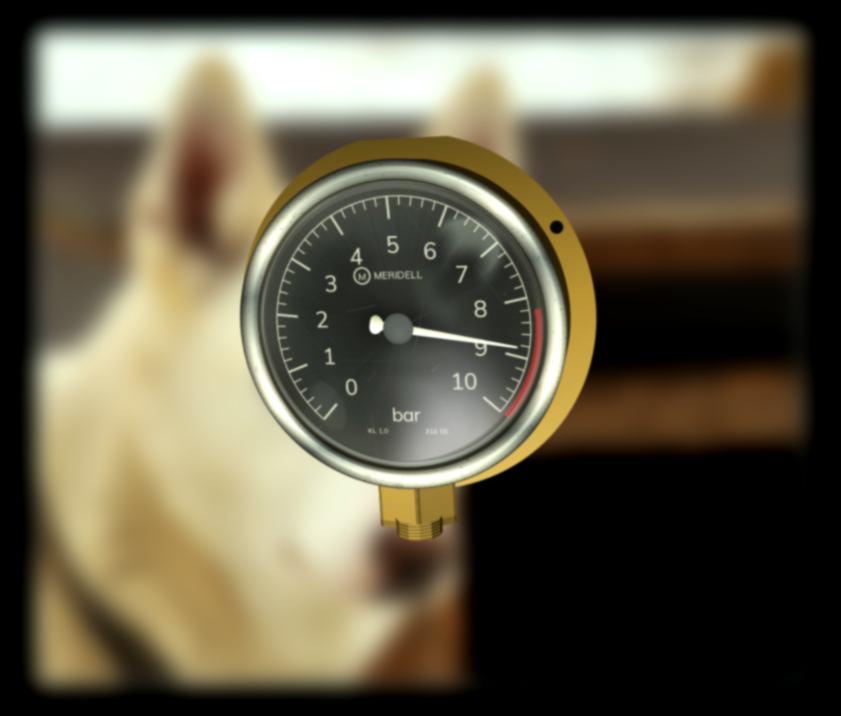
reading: 8.8bar
